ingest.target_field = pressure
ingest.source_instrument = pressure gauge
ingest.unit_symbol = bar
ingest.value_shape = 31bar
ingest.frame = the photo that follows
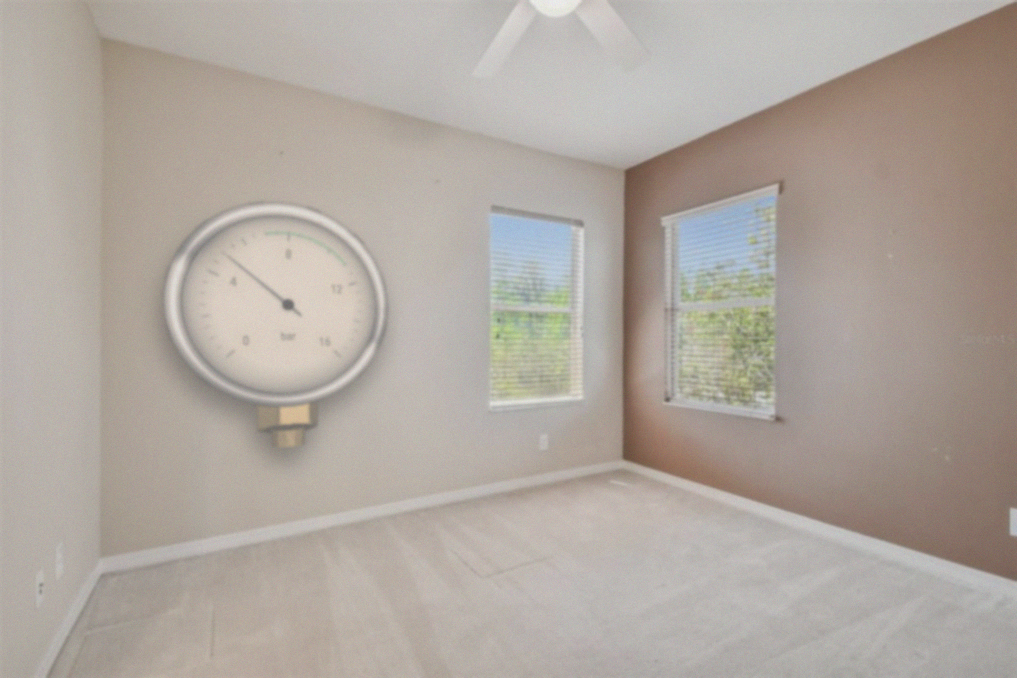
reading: 5bar
